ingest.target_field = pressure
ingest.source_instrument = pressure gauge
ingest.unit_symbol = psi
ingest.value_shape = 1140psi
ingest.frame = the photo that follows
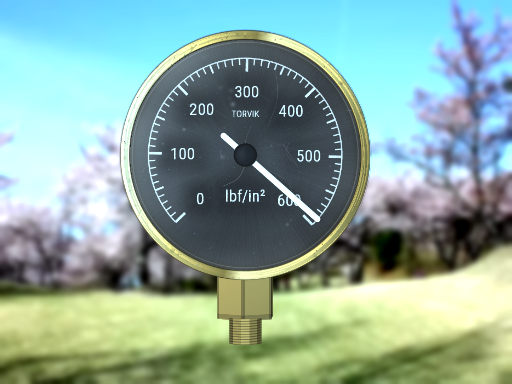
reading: 590psi
